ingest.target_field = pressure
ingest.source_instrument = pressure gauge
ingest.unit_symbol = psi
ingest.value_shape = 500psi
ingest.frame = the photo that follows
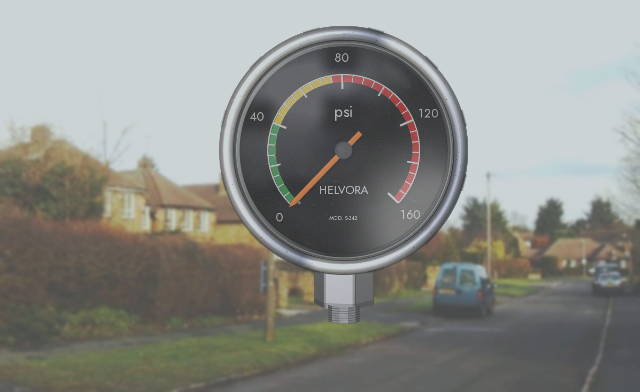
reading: 0psi
